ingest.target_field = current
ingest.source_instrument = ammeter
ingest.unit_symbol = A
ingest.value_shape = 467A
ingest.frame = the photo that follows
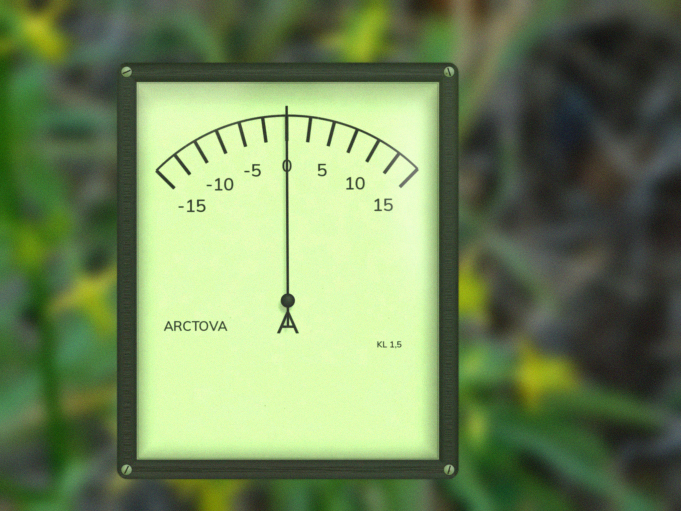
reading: 0A
